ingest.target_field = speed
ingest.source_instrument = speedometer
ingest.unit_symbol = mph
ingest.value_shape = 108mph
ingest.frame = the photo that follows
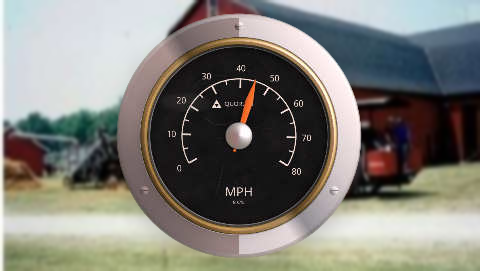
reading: 45mph
